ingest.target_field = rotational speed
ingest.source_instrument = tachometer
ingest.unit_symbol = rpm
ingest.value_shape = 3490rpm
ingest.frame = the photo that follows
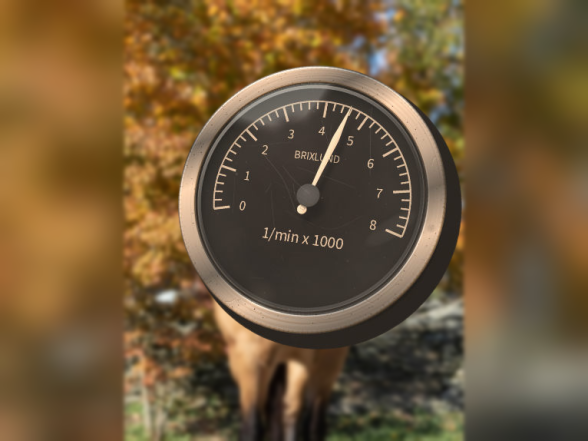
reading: 4600rpm
